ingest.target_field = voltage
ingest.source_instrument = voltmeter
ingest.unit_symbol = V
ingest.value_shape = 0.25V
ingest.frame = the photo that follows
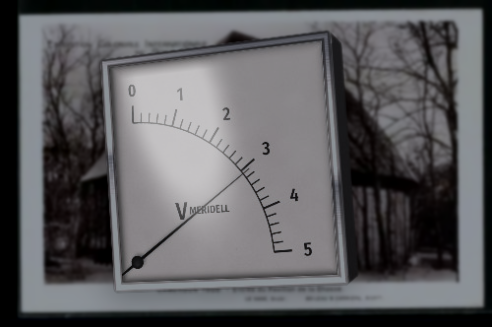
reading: 3.1V
